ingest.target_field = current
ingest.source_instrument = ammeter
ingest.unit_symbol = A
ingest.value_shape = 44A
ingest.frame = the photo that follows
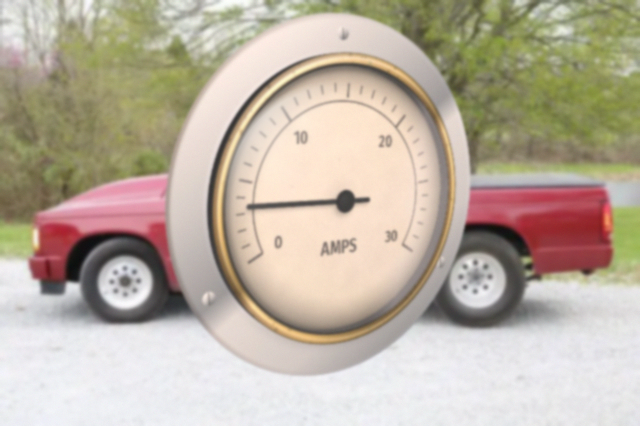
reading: 3.5A
